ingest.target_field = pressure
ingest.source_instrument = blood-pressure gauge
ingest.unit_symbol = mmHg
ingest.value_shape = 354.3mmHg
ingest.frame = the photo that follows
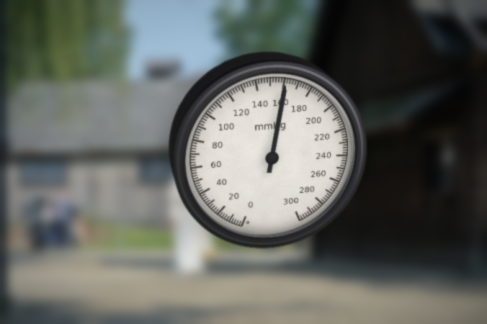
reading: 160mmHg
